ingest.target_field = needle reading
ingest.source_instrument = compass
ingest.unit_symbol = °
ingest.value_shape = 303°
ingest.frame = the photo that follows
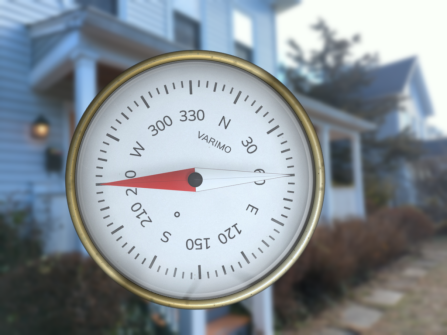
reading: 240°
